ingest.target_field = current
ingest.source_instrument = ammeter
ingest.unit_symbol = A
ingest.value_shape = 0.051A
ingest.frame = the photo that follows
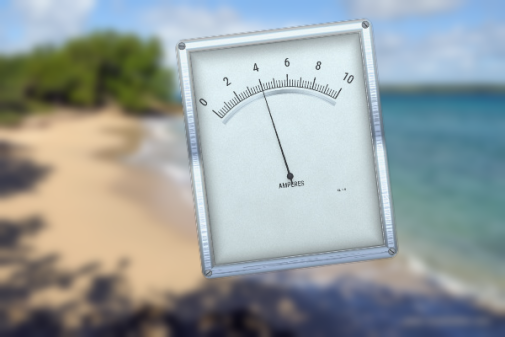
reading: 4A
